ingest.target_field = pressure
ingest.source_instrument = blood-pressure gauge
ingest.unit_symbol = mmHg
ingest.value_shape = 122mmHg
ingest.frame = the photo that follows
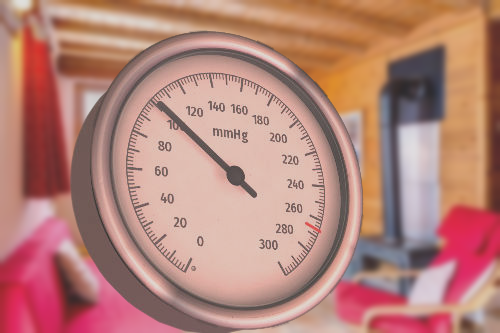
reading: 100mmHg
